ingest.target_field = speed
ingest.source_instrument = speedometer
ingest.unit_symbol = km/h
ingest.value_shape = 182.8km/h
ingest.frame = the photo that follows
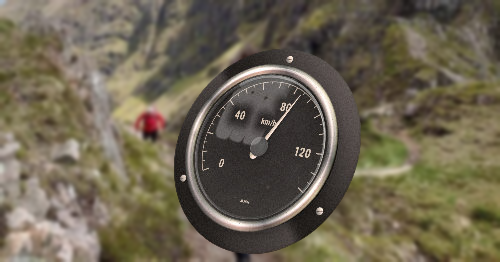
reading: 85km/h
